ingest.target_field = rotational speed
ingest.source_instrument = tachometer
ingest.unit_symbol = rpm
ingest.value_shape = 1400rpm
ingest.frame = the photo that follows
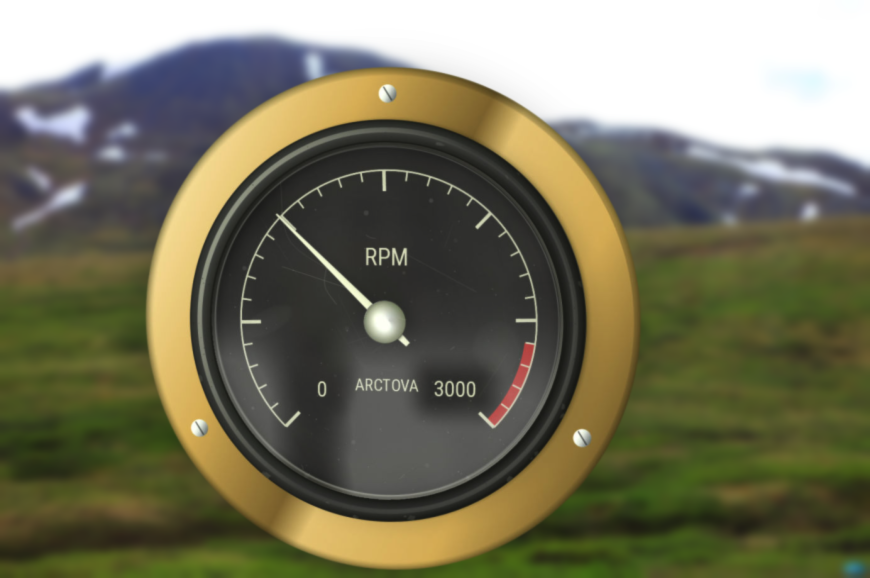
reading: 1000rpm
